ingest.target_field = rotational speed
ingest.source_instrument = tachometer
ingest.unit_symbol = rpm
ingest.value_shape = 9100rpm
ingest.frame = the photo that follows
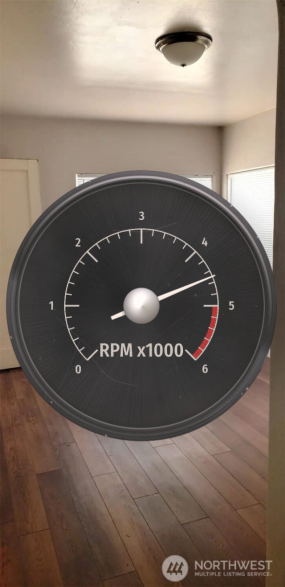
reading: 4500rpm
